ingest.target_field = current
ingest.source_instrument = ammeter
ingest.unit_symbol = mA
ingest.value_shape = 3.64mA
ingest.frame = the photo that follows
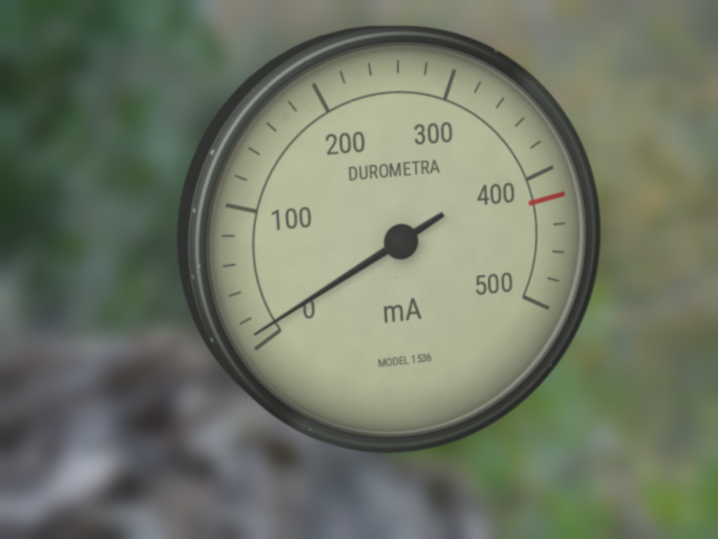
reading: 10mA
